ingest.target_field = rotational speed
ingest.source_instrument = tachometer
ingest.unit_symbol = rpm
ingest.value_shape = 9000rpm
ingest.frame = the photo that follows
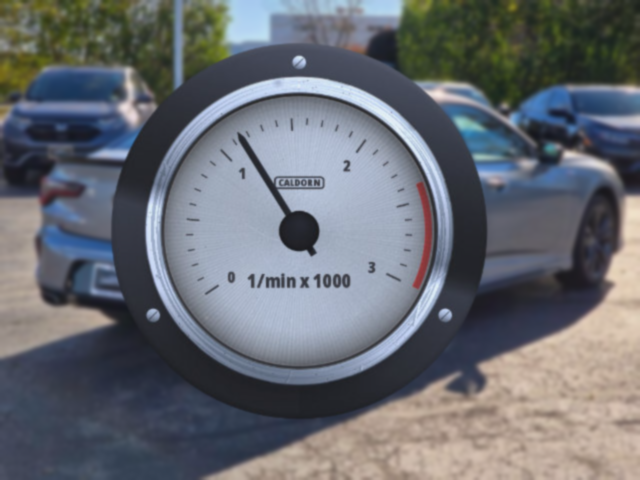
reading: 1150rpm
